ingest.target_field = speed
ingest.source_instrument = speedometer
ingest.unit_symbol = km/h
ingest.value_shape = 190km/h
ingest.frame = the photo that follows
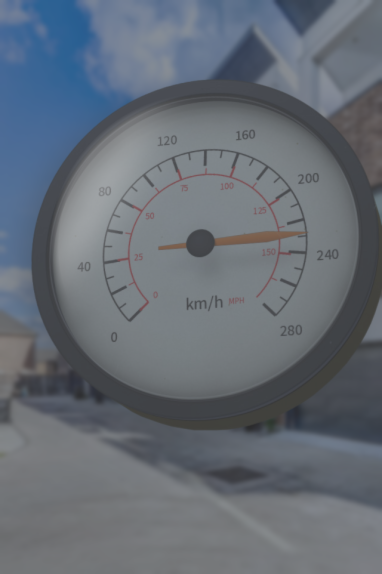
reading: 230km/h
